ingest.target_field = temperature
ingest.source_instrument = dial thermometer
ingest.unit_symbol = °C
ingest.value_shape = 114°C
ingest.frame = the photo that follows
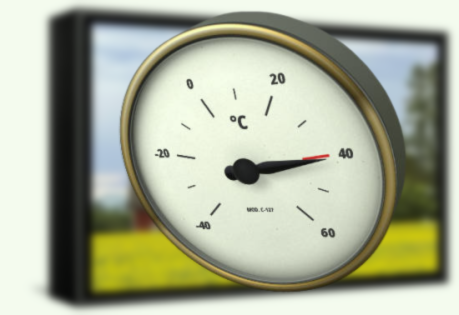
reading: 40°C
